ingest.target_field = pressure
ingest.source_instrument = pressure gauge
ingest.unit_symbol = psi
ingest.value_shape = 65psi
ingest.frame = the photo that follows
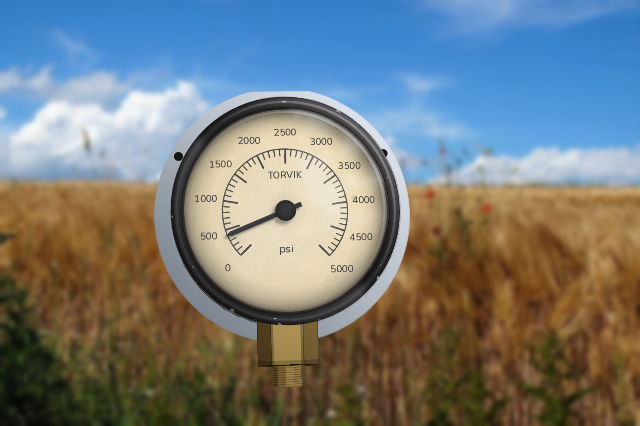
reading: 400psi
